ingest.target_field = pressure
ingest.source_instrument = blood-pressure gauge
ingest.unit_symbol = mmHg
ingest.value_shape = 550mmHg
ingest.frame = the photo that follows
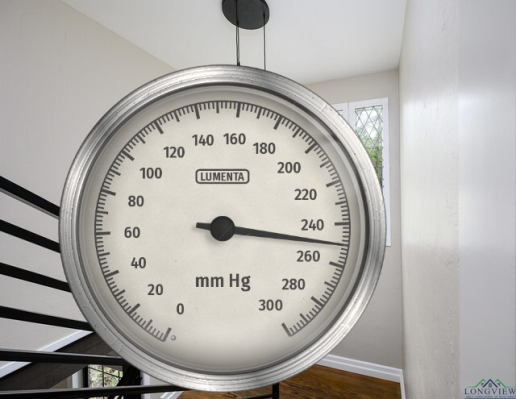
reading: 250mmHg
